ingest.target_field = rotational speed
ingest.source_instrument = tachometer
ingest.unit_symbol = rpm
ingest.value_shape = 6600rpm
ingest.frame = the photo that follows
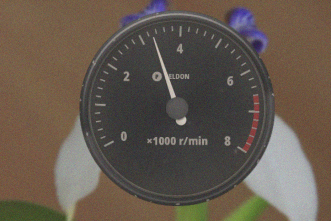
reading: 3300rpm
